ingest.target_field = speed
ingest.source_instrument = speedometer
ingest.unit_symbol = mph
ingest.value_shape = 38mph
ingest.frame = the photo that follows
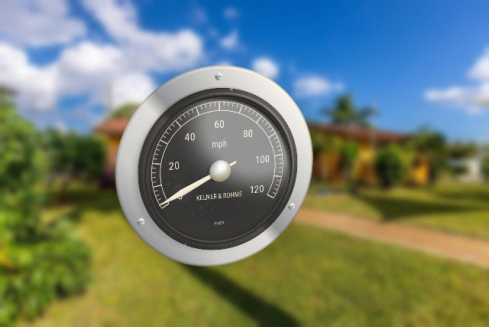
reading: 2mph
